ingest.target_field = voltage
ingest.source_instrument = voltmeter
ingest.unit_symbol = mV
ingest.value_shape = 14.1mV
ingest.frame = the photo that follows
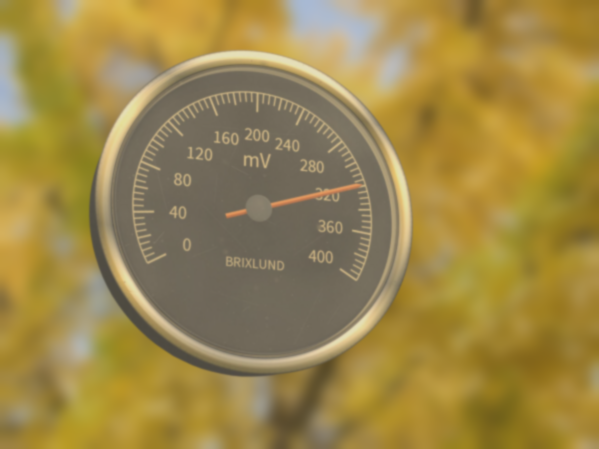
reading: 320mV
